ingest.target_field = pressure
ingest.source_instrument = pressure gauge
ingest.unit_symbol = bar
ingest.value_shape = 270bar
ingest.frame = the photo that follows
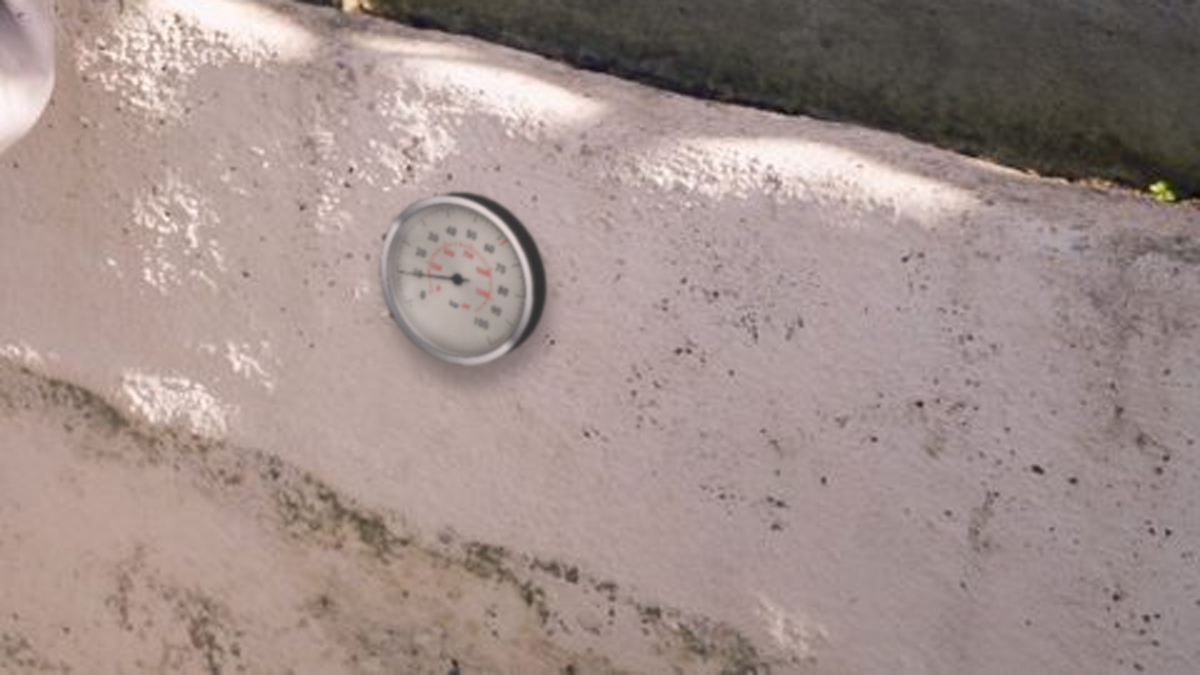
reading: 10bar
